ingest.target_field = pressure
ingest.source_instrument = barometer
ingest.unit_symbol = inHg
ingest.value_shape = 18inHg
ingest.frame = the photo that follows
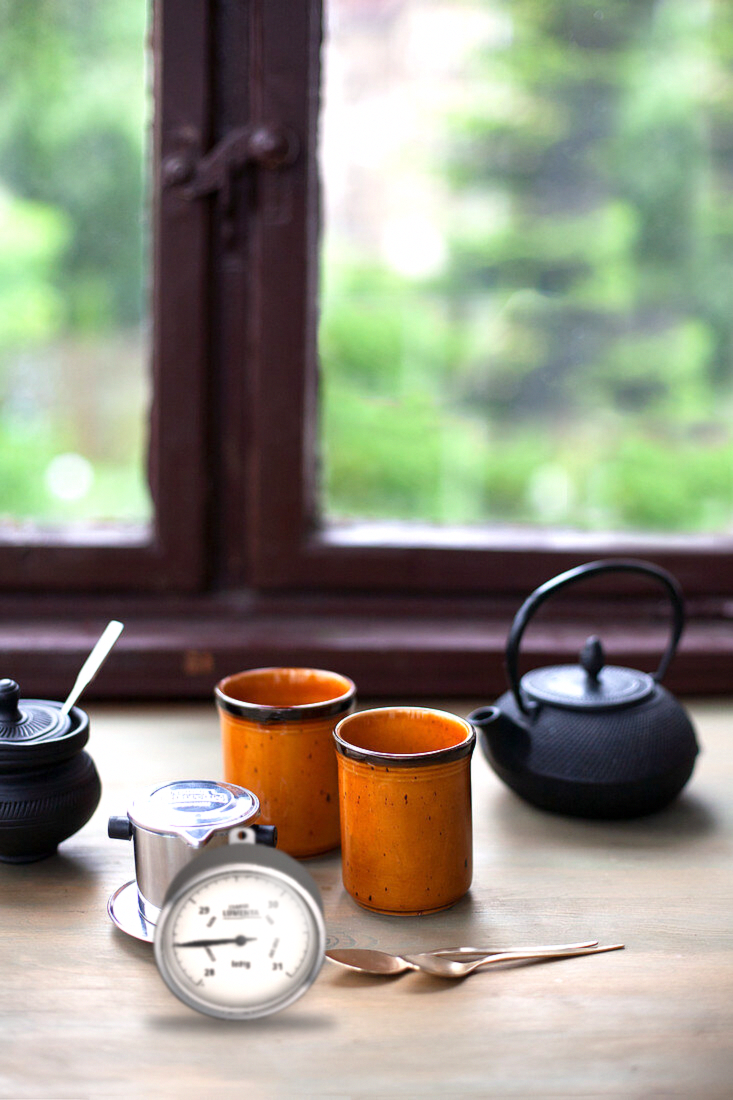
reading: 28.5inHg
